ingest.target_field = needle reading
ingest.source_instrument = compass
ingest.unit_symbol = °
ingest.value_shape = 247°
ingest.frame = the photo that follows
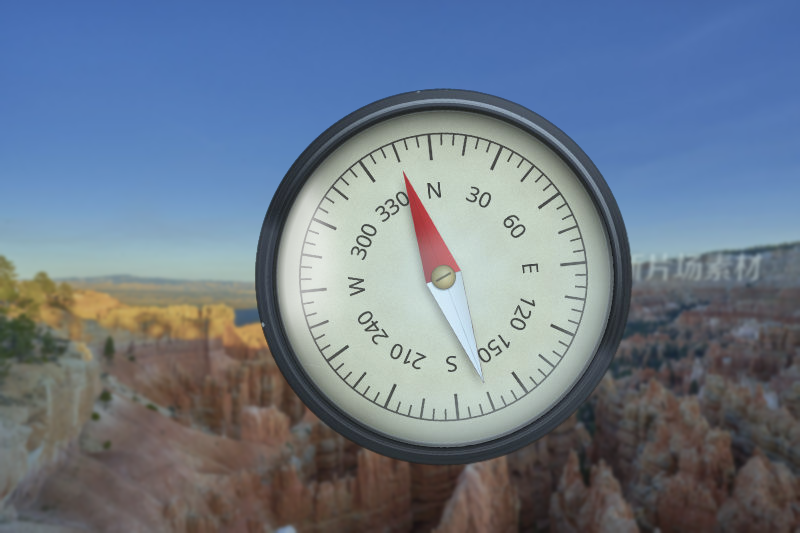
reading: 345°
